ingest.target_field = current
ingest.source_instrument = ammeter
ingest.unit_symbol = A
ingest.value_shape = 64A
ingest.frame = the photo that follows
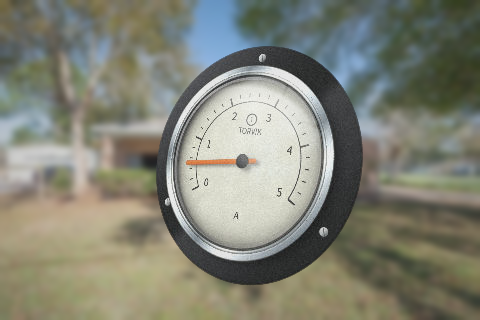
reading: 0.5A
